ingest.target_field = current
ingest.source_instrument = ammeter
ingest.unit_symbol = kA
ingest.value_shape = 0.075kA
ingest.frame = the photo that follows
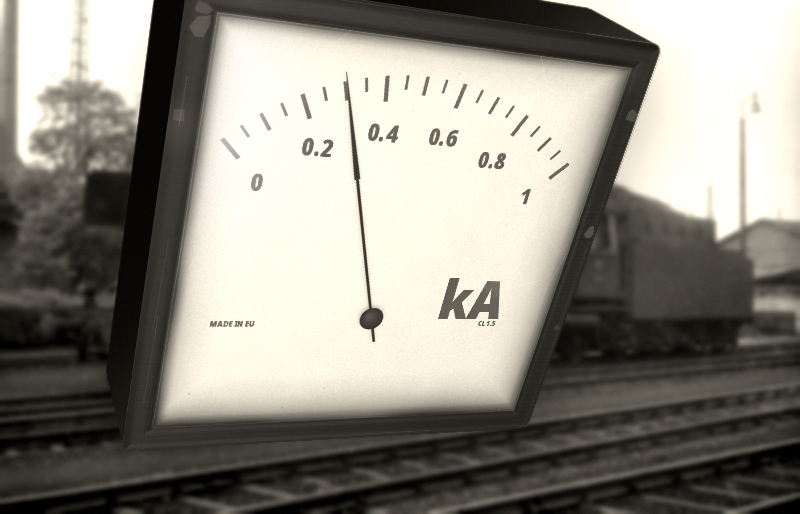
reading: 0.3kA
